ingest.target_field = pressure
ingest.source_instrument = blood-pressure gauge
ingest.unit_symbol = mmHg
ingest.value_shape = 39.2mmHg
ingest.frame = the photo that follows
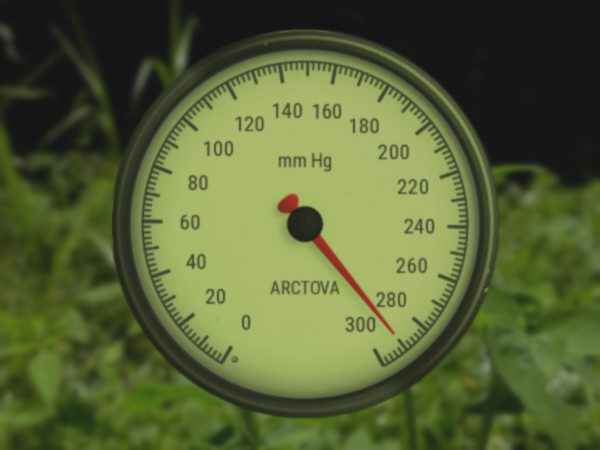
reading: 290mmHg
